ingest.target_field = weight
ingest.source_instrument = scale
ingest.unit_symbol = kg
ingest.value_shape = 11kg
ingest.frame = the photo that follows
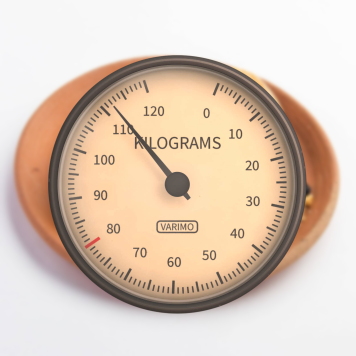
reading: 112kg
